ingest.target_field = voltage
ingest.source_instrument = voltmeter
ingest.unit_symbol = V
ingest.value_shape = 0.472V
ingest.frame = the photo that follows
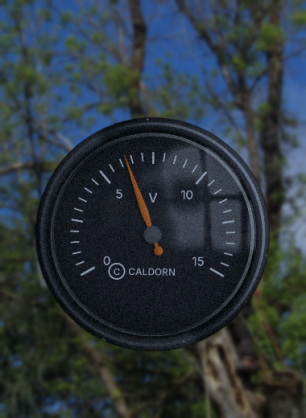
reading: 6.25V
